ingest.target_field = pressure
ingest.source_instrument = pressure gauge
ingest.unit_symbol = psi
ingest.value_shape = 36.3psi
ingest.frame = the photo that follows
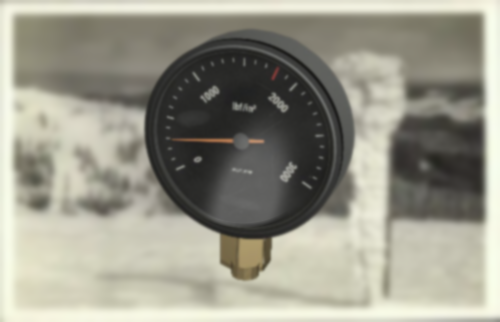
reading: 300psi
